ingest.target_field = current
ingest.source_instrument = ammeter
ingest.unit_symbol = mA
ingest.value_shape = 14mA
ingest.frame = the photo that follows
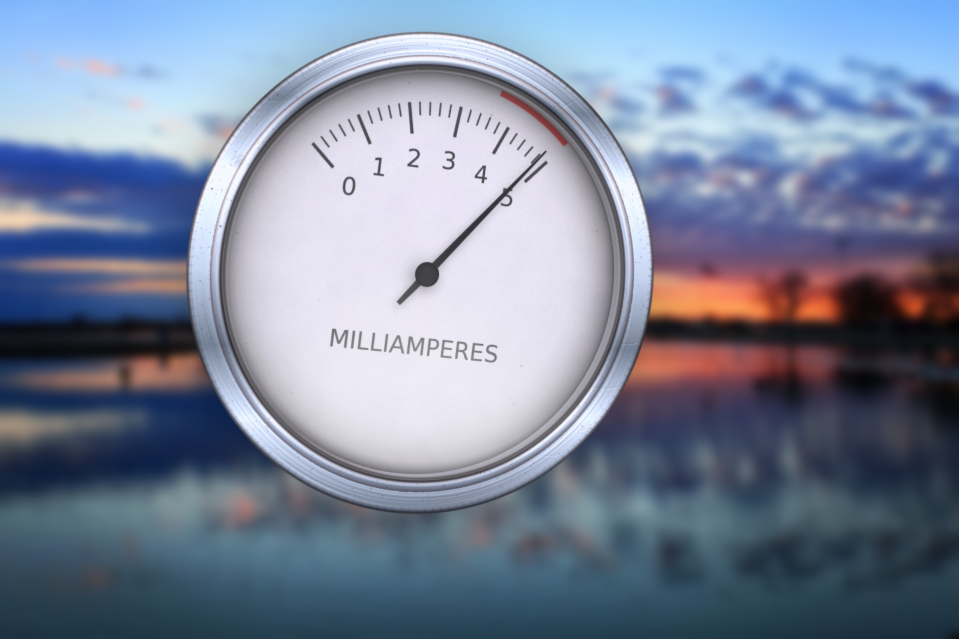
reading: 4.8mA
